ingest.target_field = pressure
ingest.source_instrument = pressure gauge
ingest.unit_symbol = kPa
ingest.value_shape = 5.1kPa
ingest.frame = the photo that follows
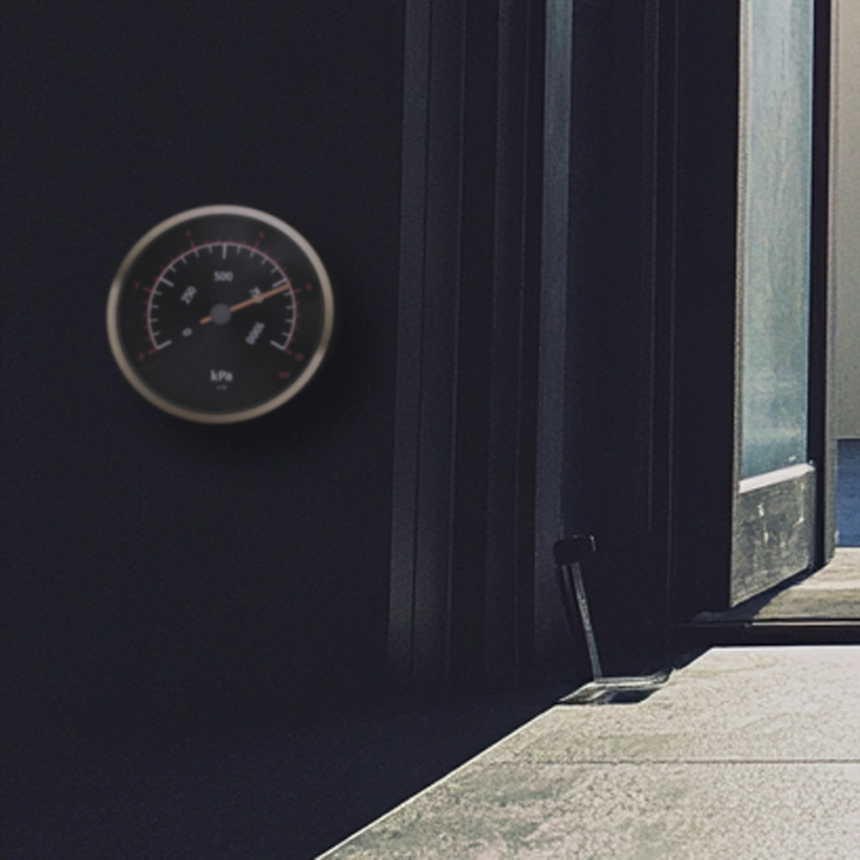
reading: 775kPa
